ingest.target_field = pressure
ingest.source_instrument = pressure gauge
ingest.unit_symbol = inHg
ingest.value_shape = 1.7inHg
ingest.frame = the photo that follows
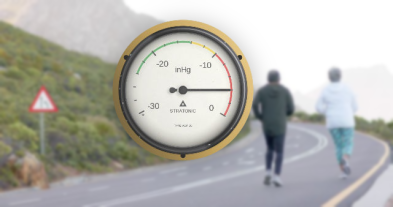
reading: -4inHg
